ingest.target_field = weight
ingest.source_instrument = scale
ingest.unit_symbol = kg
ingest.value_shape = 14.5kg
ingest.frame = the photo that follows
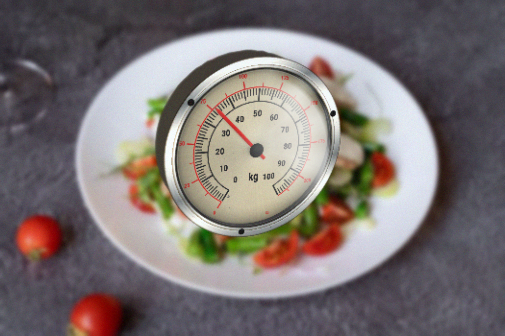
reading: 35kg
